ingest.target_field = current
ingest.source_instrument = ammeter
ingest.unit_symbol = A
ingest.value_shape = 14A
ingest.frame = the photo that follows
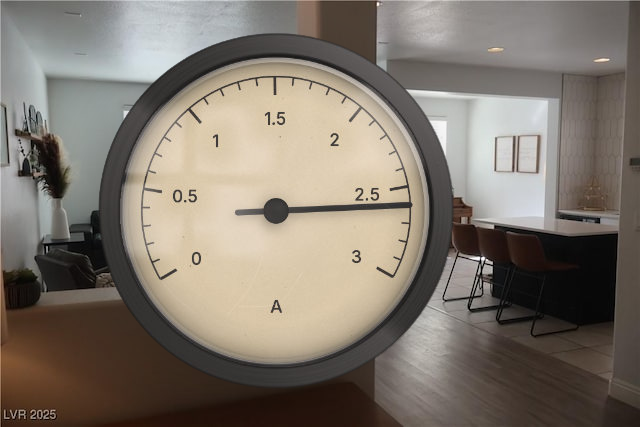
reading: 2.6A
